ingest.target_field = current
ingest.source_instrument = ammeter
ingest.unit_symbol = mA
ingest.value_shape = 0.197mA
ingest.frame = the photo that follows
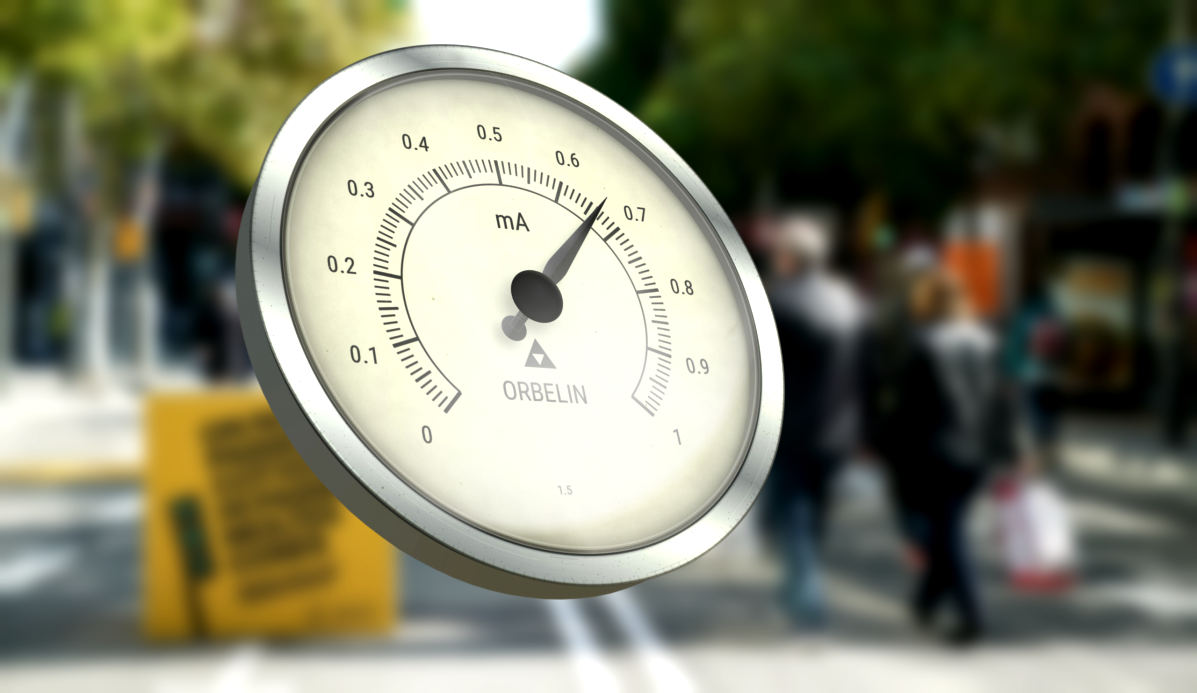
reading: 0.66mA
